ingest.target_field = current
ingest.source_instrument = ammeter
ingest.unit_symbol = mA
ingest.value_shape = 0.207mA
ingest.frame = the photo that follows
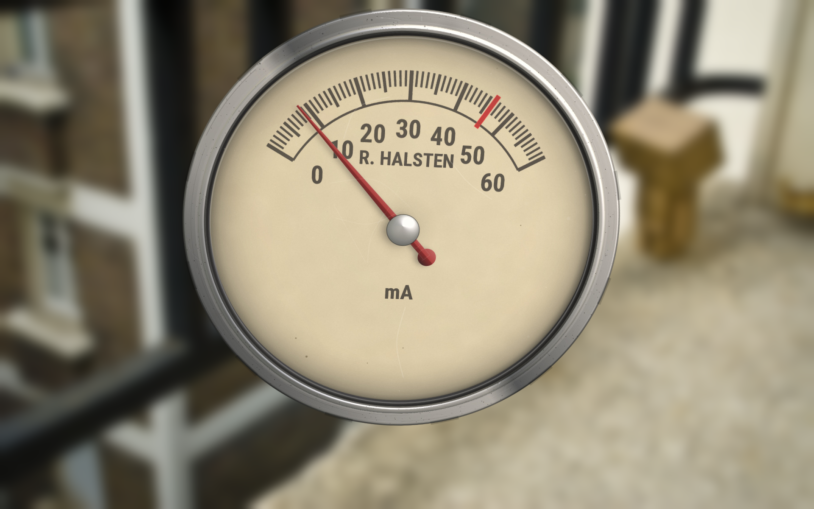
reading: 9mA
